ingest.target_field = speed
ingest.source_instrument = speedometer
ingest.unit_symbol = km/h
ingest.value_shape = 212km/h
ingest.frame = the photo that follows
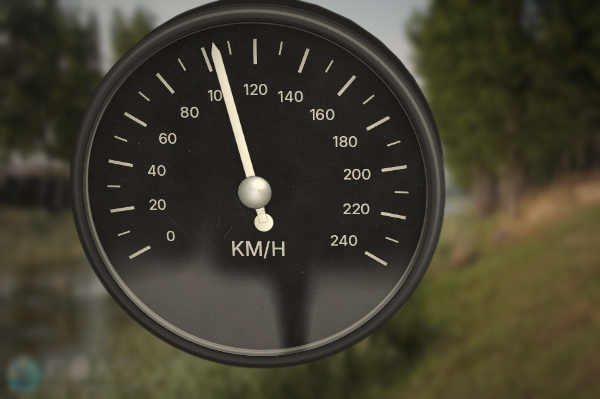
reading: 105km/h
